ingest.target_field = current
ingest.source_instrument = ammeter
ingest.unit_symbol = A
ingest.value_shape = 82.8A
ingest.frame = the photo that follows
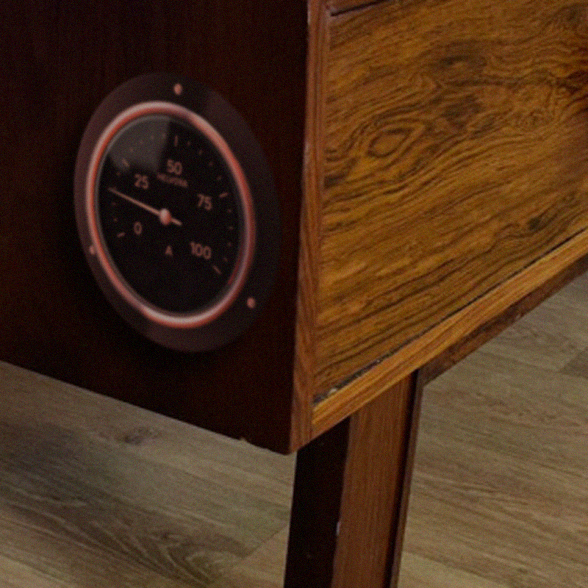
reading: 15A
